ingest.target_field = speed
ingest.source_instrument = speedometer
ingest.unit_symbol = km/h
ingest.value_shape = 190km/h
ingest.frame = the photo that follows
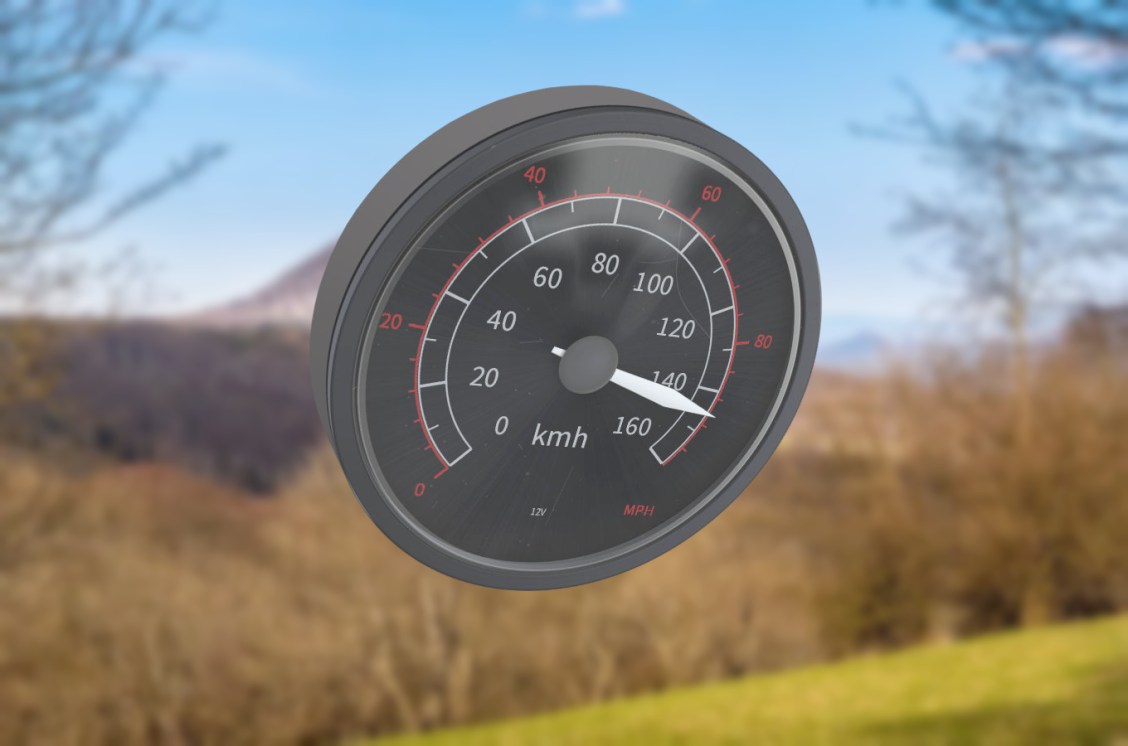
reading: 145km/h
